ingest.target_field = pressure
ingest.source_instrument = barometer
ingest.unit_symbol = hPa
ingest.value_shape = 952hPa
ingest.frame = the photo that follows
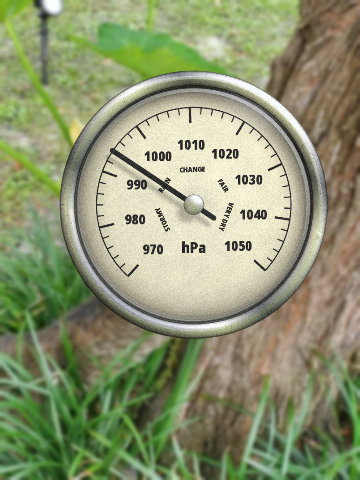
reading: 994hPa
